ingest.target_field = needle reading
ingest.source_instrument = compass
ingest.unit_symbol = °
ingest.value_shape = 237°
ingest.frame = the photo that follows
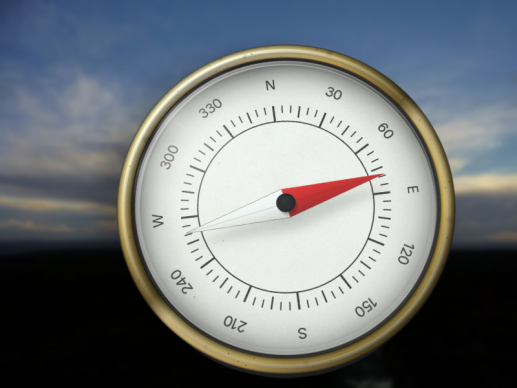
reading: 80°
